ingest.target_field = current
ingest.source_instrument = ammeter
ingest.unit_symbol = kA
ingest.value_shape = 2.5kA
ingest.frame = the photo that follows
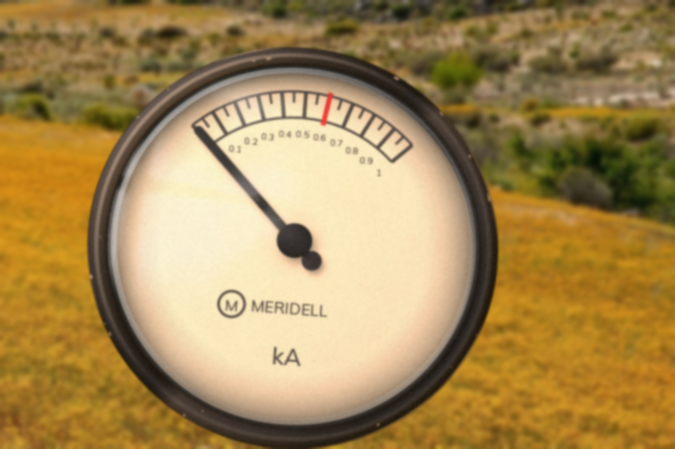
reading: 0kA
